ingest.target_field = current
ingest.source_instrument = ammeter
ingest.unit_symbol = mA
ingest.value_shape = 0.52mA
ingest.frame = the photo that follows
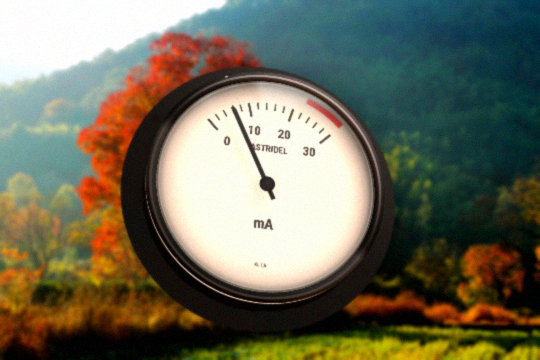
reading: 6mA
